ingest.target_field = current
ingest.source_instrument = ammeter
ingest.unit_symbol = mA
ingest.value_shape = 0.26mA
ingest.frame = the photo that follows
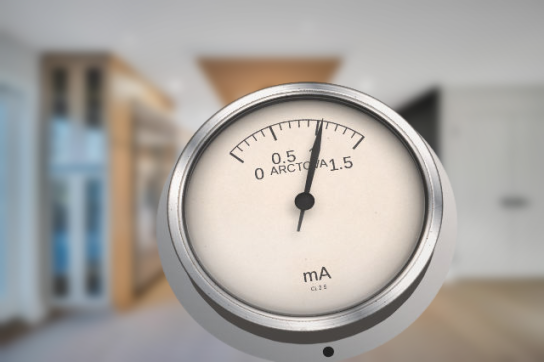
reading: 1.05mA
